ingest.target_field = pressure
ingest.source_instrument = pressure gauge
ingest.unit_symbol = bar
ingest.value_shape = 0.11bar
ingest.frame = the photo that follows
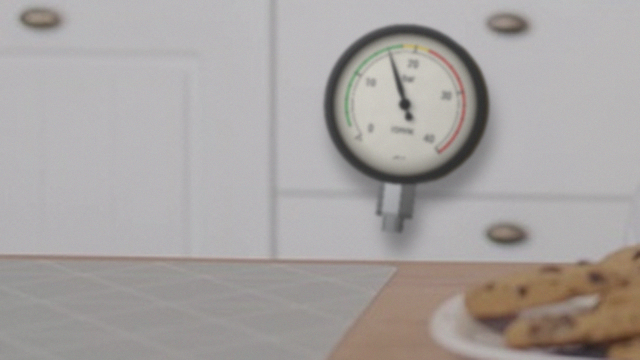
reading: 16bar
